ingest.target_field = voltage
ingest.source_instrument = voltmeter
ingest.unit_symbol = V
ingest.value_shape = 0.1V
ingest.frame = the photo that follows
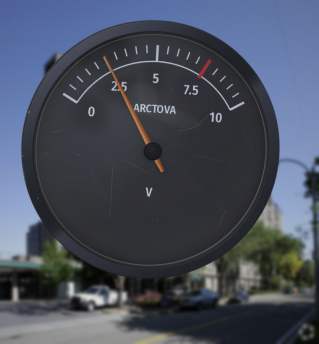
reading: 2.5V
